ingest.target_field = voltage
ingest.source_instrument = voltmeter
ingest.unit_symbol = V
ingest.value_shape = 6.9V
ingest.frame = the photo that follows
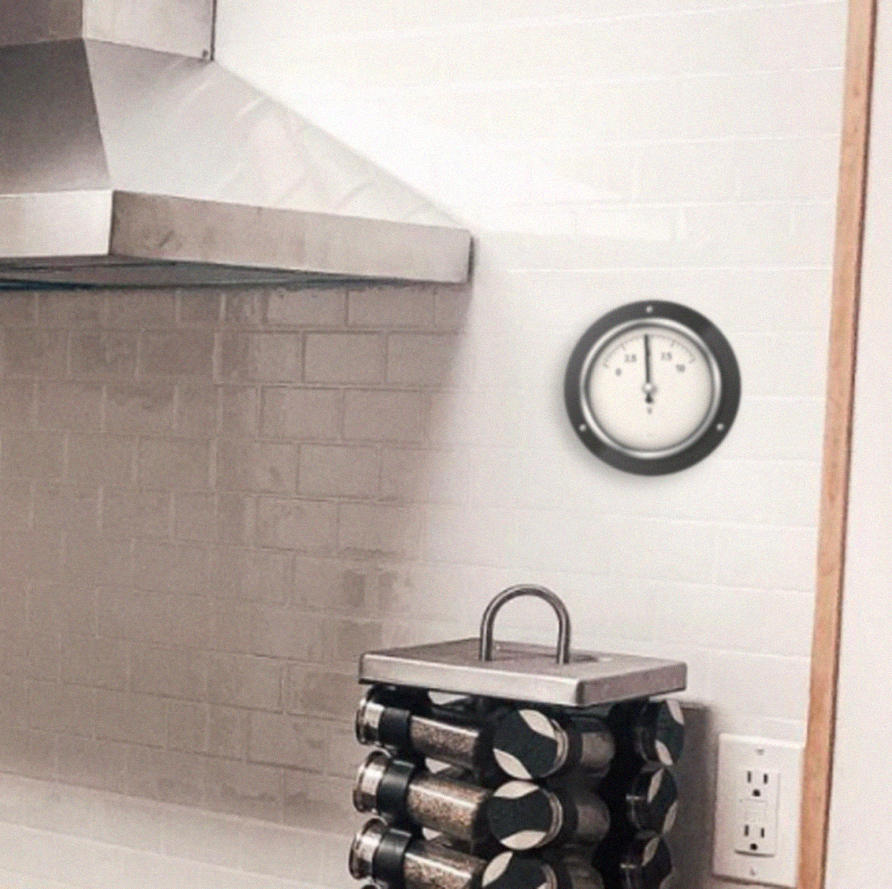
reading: 5V
